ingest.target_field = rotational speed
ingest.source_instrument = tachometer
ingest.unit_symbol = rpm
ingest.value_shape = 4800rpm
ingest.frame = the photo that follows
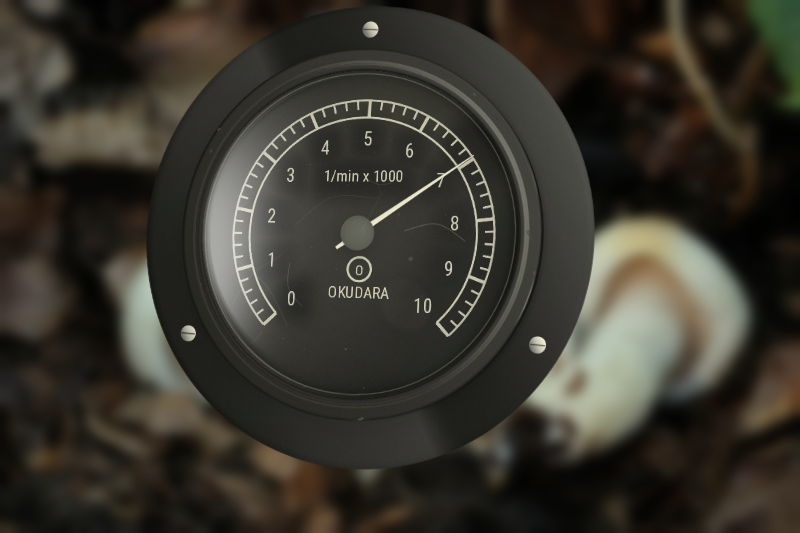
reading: 7000rpm
